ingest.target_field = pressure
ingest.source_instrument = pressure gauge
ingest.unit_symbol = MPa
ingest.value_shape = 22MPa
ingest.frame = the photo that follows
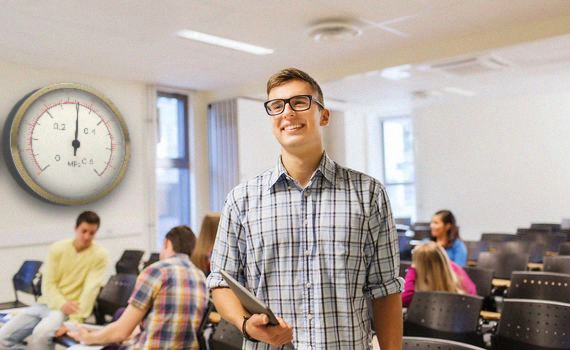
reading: 0.3MPa
